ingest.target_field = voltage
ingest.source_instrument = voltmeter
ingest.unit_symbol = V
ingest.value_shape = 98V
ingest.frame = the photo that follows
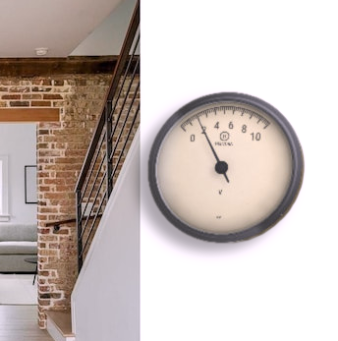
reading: 2V
